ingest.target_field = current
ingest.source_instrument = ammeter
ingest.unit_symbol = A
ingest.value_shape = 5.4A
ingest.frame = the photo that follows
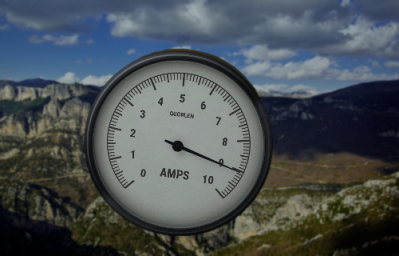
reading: 9A
